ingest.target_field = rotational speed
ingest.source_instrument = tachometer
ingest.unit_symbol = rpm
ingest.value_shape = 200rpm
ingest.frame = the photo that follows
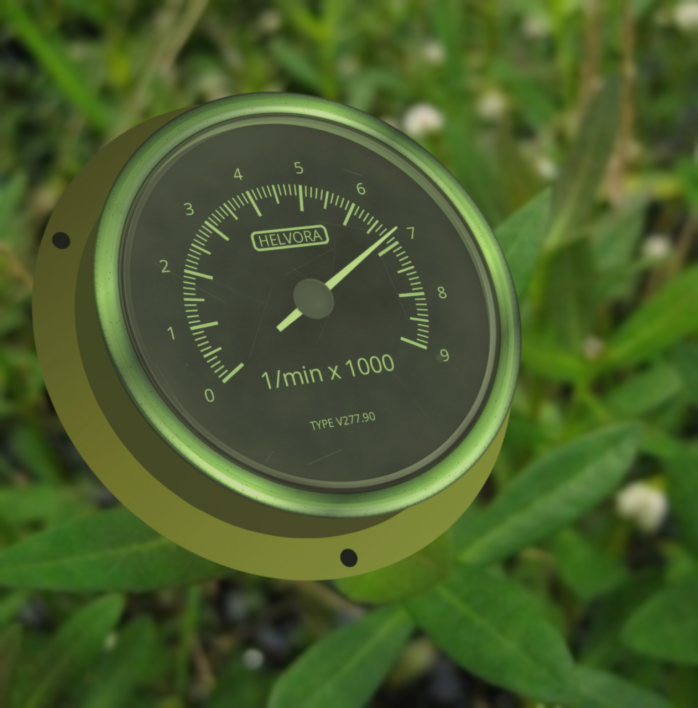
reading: 6800rpm
